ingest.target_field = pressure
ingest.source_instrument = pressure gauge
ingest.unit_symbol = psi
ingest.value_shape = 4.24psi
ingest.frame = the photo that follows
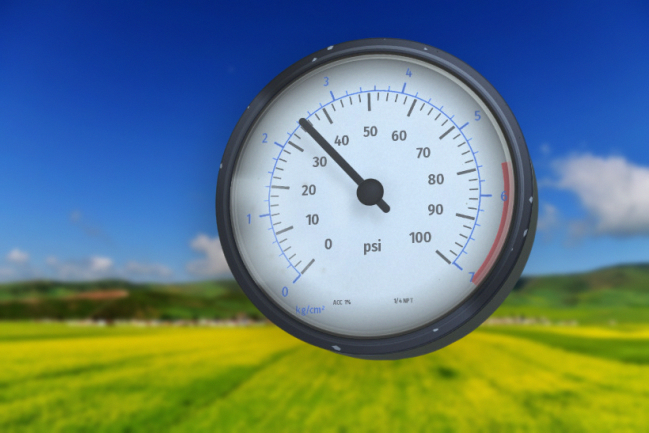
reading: 35psi
